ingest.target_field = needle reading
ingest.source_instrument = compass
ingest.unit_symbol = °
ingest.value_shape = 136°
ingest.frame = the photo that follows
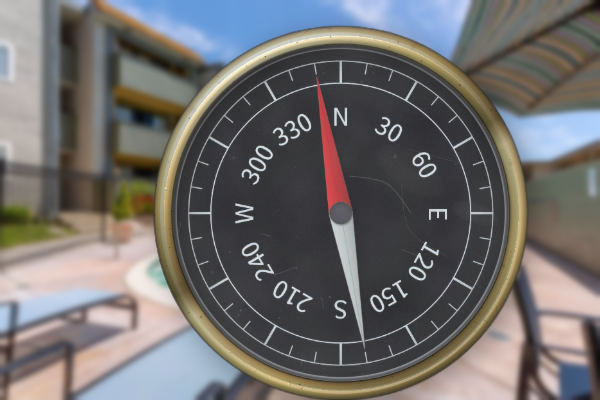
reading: 350°
